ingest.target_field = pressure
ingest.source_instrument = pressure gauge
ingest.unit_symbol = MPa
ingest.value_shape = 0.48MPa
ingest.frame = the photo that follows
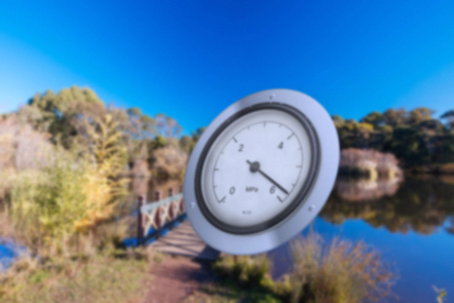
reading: 5.75MPa
